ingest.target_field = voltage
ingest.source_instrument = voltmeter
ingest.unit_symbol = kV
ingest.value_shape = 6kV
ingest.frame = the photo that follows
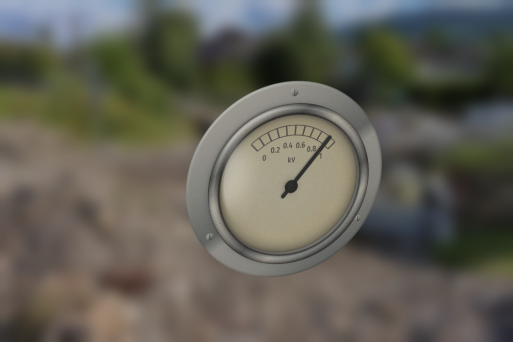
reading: 0.9kV
